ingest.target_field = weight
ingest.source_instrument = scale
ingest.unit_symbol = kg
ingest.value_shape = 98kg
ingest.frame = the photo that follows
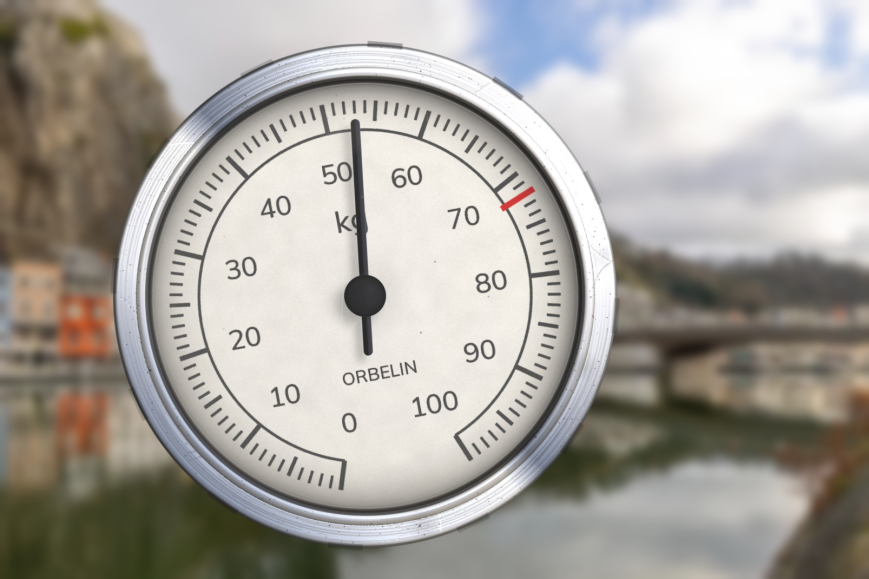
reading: 53kg
